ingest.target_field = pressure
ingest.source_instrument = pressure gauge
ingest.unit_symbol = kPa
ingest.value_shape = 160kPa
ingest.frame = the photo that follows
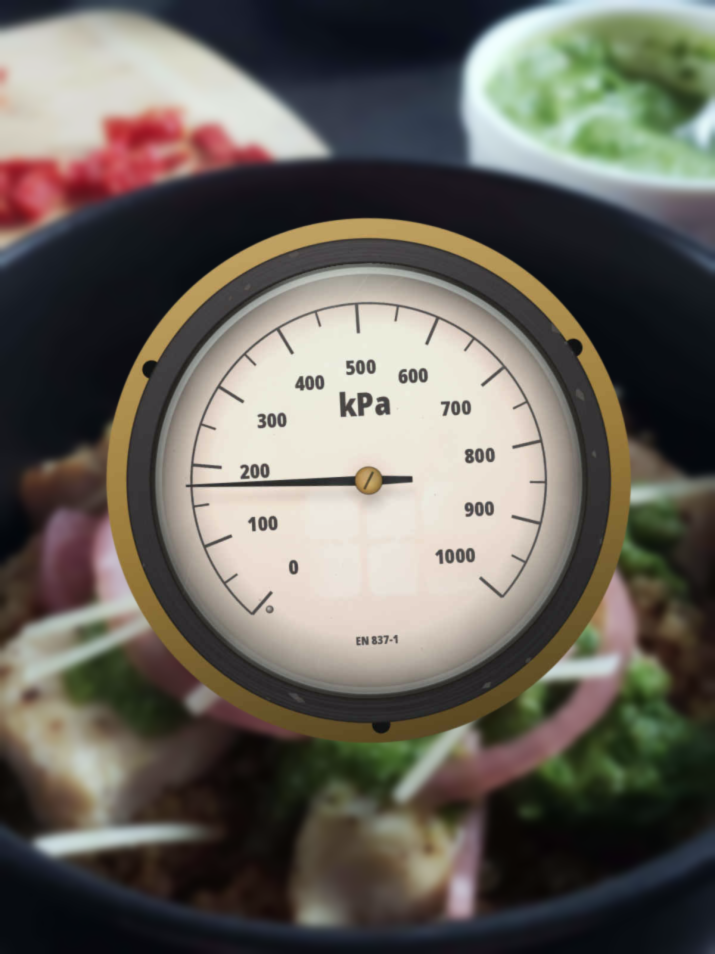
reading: 175kPa
